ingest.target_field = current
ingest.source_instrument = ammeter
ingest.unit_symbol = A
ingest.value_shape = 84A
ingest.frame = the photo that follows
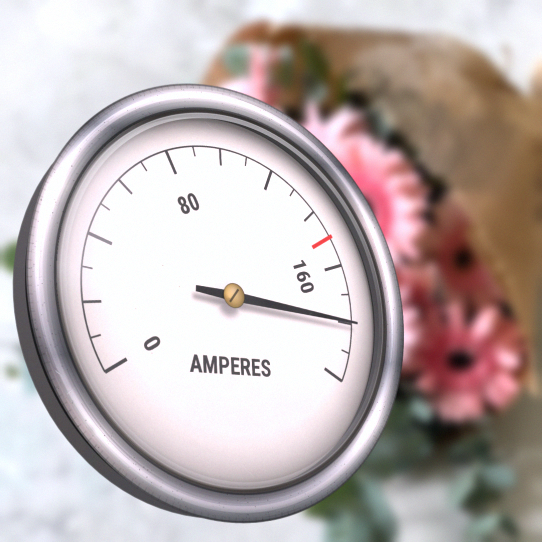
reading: 180A
